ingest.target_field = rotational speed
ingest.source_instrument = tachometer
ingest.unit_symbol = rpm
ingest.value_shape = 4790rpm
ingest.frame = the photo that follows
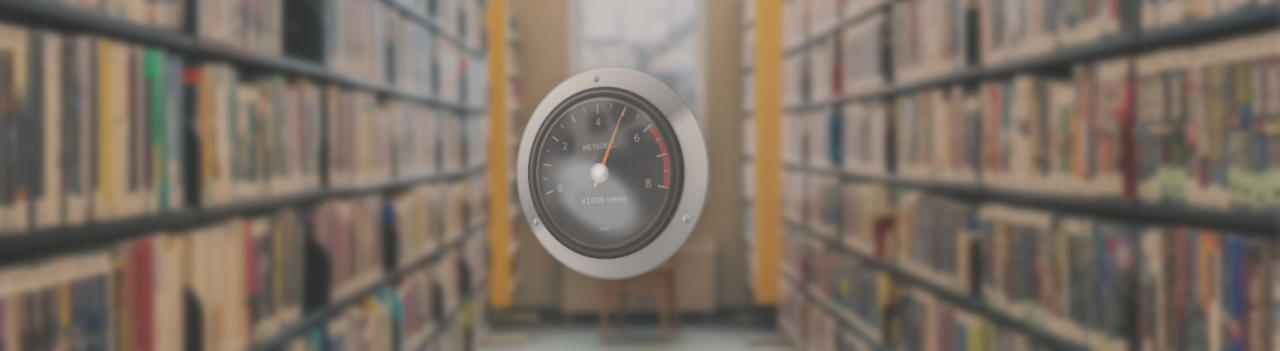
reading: 5000rpm
